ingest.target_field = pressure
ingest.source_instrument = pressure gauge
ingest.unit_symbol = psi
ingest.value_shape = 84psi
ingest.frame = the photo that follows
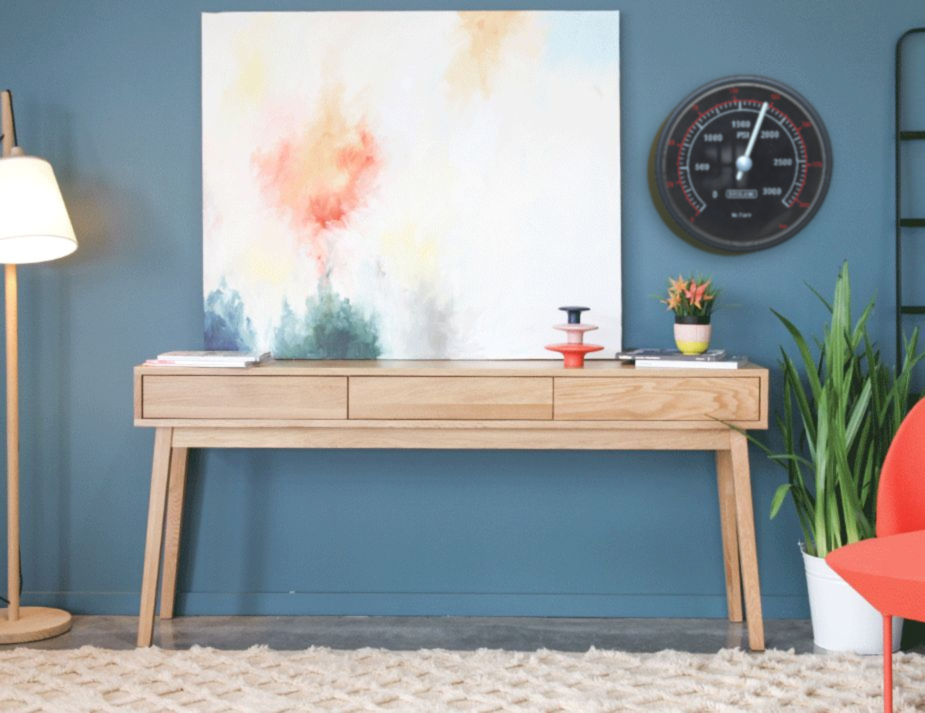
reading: 1750psi
